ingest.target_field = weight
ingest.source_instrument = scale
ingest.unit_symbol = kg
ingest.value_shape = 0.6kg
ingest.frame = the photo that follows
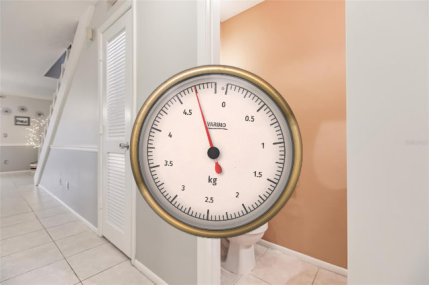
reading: 4.75kg
